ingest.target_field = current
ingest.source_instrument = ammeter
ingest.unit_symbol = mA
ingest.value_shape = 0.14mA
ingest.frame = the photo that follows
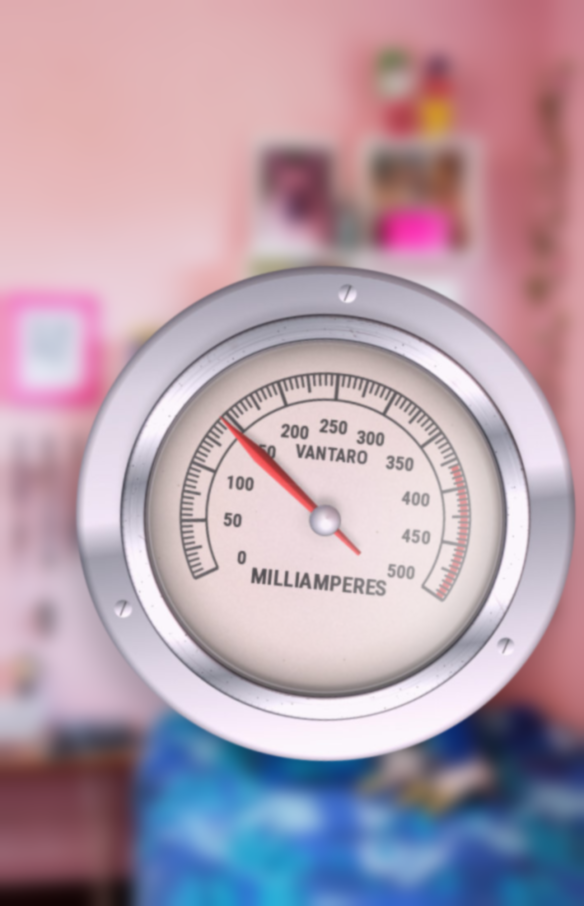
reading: 145mA
